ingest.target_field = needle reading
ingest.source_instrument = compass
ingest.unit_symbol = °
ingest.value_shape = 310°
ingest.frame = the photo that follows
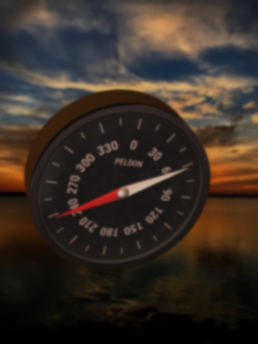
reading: 240°
